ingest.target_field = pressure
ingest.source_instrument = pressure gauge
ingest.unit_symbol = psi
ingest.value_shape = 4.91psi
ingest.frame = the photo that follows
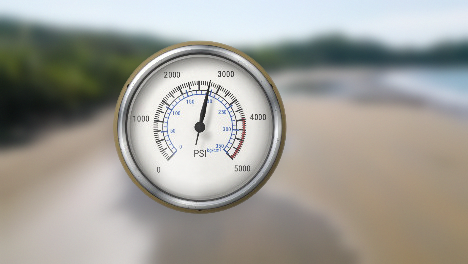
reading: 2750psi
